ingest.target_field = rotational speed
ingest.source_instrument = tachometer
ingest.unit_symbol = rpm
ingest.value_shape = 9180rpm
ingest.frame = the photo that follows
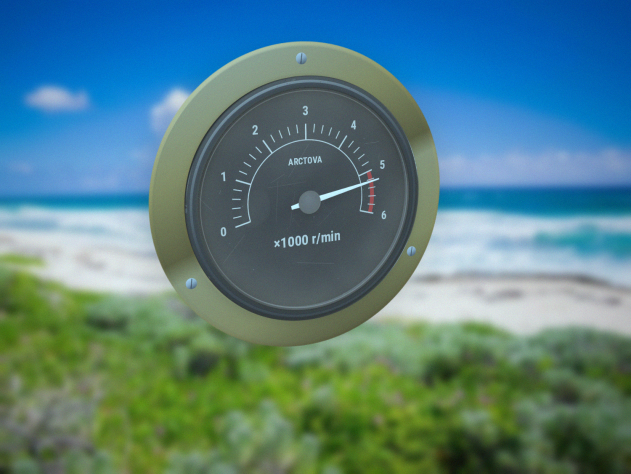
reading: 5200rpm
